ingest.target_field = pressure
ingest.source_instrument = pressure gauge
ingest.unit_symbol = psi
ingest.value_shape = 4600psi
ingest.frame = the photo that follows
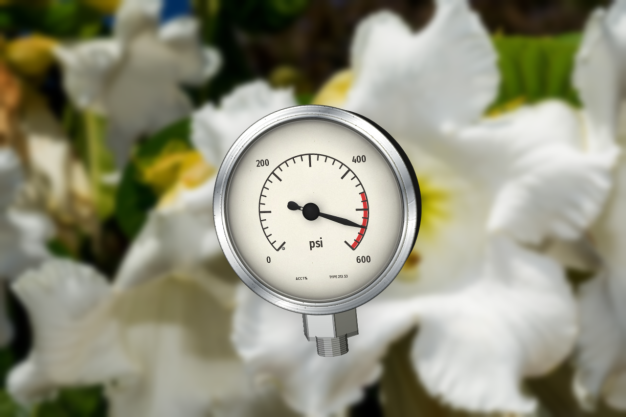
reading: 540psi
